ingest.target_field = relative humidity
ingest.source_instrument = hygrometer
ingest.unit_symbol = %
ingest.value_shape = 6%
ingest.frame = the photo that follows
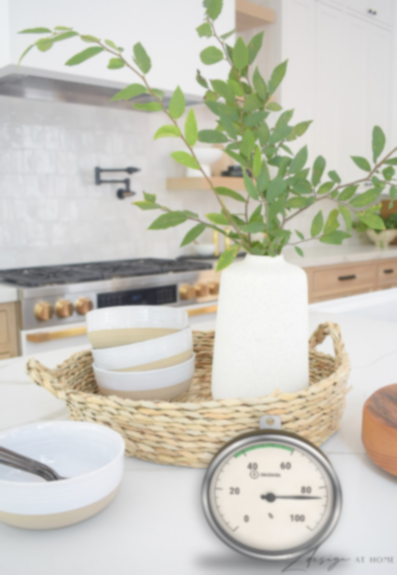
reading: 84%
